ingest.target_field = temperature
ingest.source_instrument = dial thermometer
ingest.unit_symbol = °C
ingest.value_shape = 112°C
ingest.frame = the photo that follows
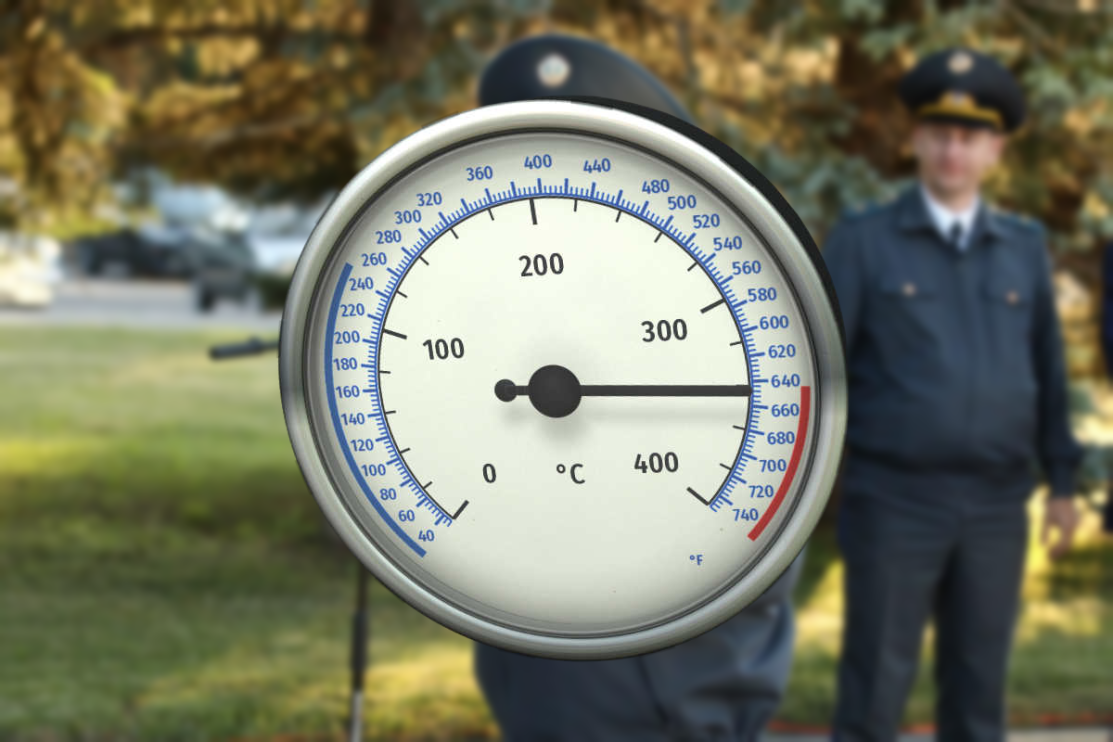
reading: 340°C
